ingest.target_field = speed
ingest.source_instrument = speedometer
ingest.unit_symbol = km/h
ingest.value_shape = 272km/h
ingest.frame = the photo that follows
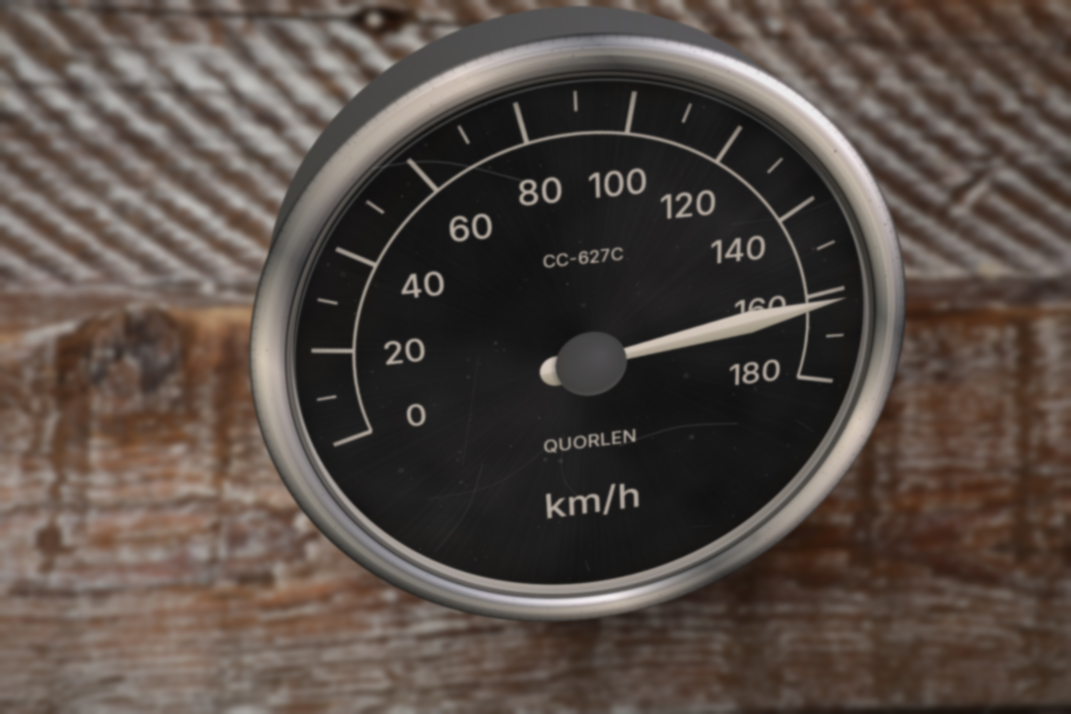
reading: 160km/h
